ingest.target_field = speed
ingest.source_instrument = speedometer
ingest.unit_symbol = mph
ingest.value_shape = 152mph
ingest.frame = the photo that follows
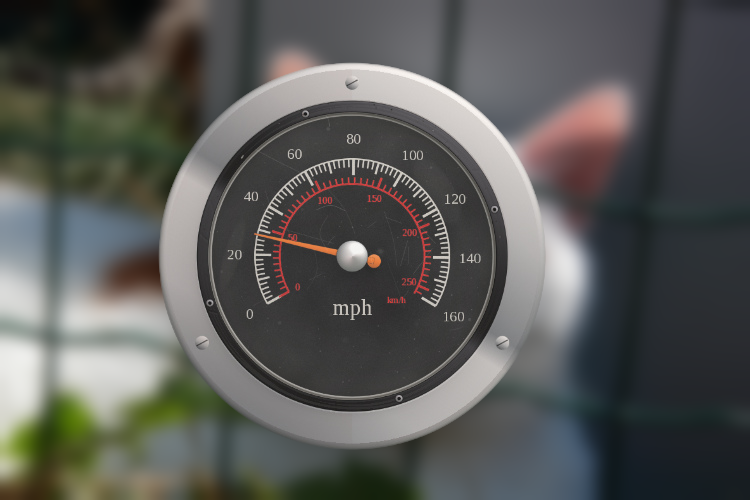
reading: 28mph
